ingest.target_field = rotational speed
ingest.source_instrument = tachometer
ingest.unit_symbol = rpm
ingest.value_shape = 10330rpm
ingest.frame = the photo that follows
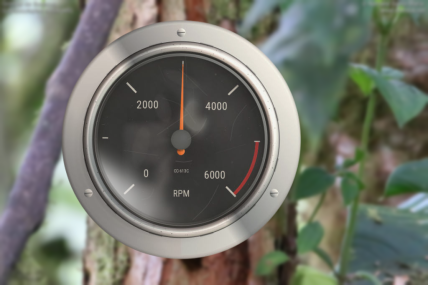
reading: 3000rpm
